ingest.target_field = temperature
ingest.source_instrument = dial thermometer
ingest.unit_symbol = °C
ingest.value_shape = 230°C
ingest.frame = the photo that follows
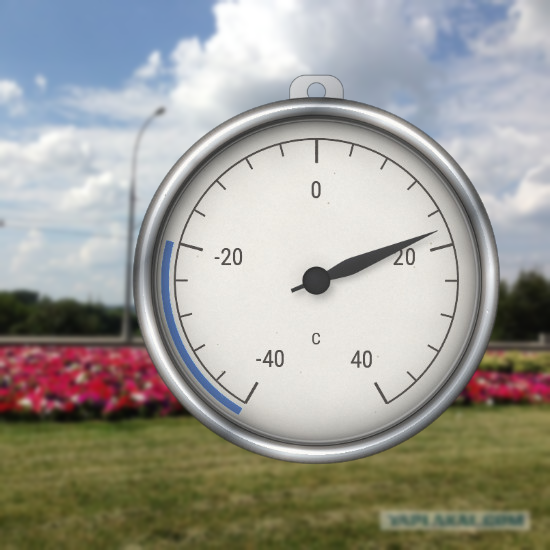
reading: 18°C
